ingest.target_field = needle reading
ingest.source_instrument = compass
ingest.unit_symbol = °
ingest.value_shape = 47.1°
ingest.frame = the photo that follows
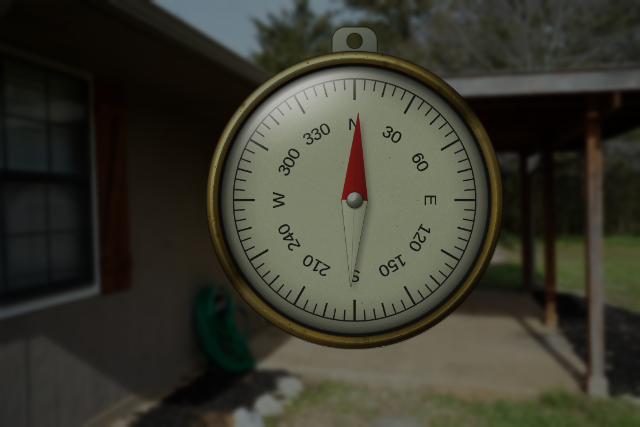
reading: 2.5°
